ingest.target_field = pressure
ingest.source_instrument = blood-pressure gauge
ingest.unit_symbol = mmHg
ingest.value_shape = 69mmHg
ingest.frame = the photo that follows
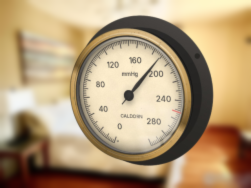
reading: 190mmHg
